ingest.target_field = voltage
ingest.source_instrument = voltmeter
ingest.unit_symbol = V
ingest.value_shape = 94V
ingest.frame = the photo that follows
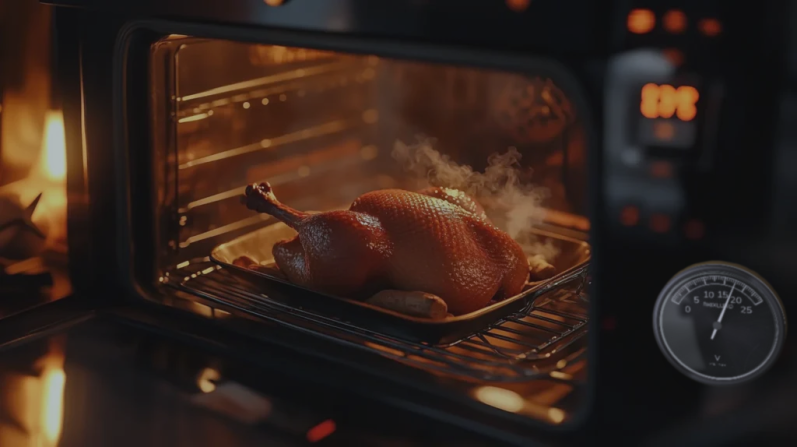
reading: 17.5V
